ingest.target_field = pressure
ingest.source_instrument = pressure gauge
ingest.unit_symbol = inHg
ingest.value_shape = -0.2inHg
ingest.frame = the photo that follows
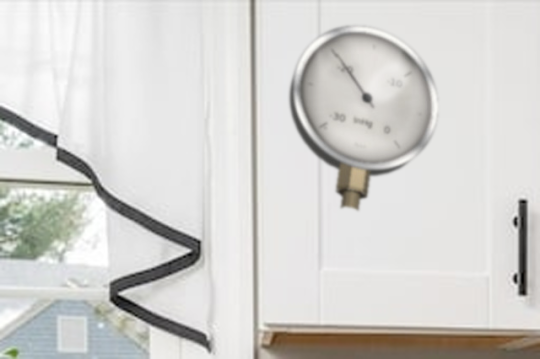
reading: -20inHg
